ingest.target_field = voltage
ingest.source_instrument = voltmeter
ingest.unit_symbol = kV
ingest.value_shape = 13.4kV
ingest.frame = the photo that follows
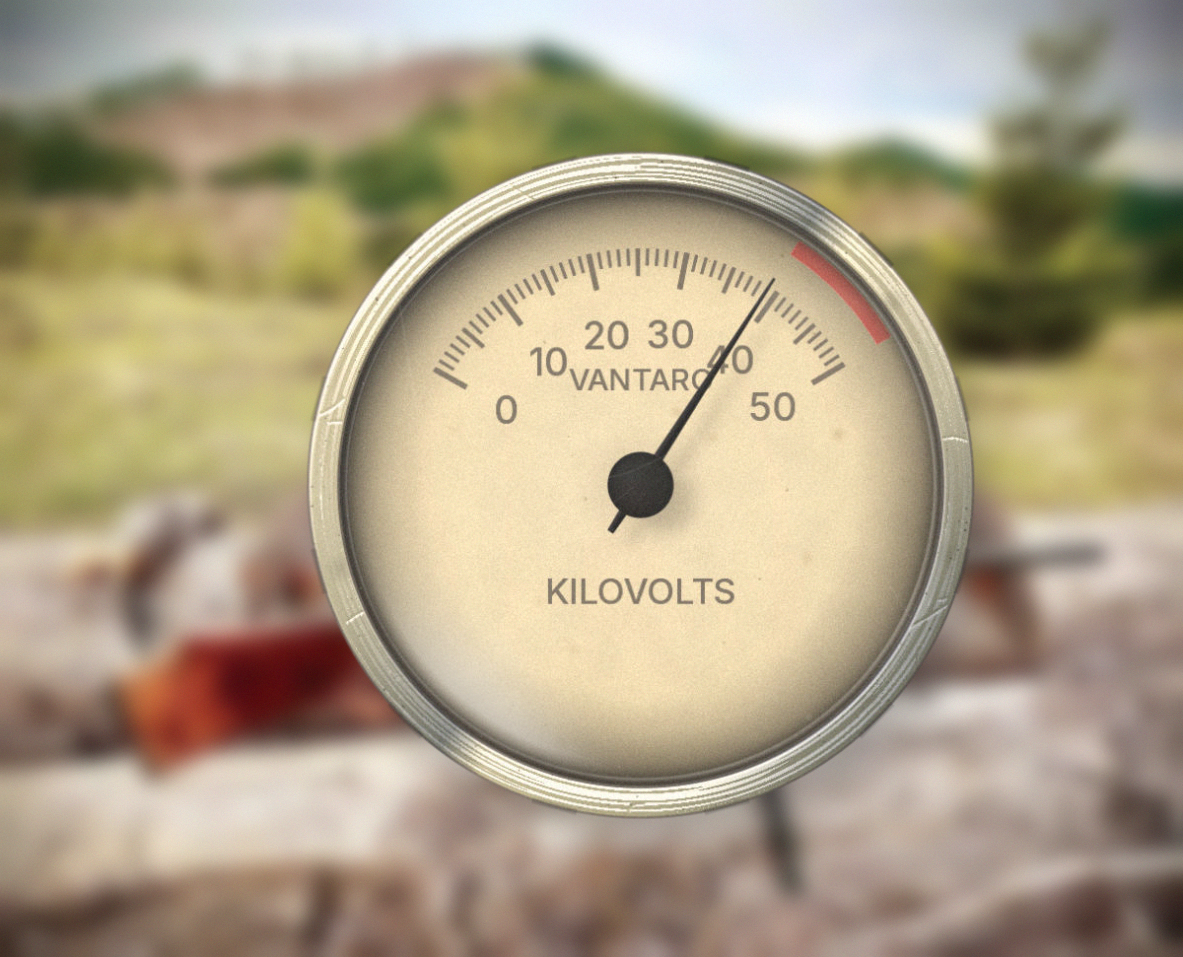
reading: 39kV
